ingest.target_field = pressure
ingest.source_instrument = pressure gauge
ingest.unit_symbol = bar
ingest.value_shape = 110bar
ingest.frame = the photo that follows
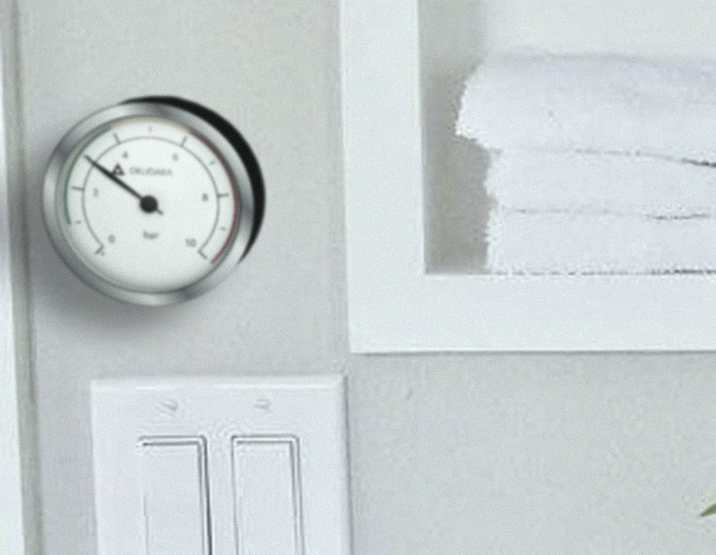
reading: 3bar
